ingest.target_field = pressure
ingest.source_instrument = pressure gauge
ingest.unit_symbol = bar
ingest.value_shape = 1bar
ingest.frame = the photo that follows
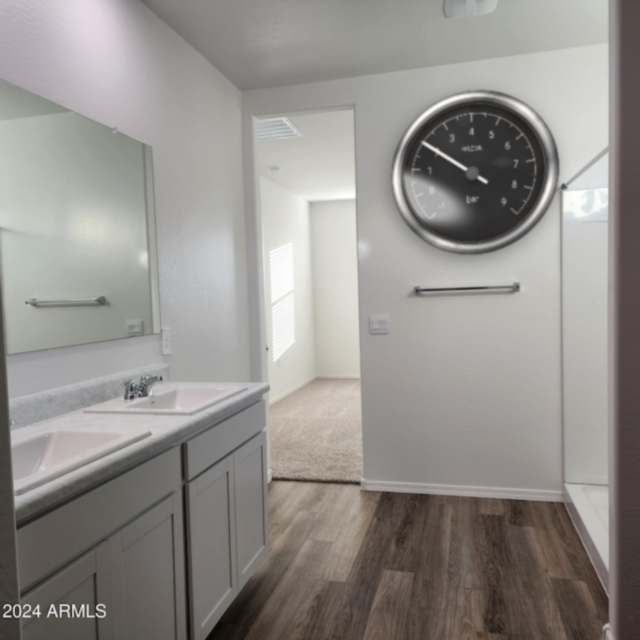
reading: 2bar
